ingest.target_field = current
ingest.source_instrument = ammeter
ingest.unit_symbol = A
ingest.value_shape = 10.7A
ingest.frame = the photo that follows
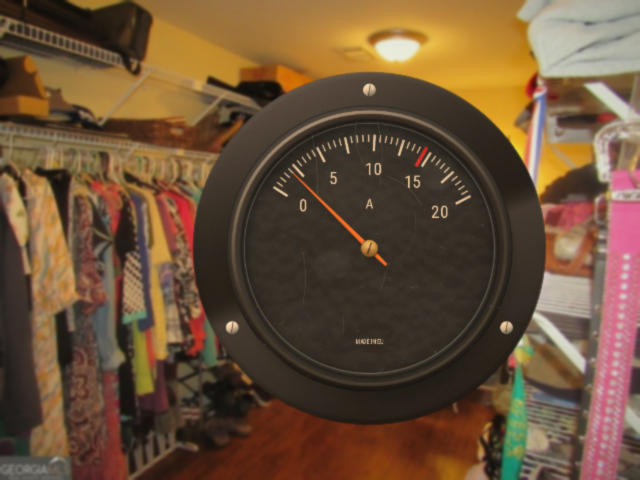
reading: 2A
